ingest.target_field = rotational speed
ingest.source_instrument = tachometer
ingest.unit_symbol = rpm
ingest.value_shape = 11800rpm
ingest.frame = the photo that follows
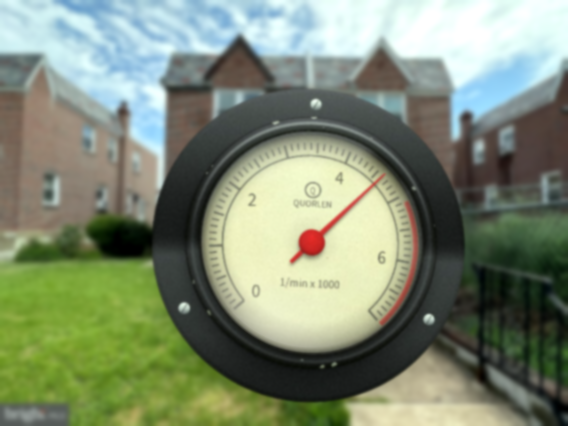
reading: 4600rpm
